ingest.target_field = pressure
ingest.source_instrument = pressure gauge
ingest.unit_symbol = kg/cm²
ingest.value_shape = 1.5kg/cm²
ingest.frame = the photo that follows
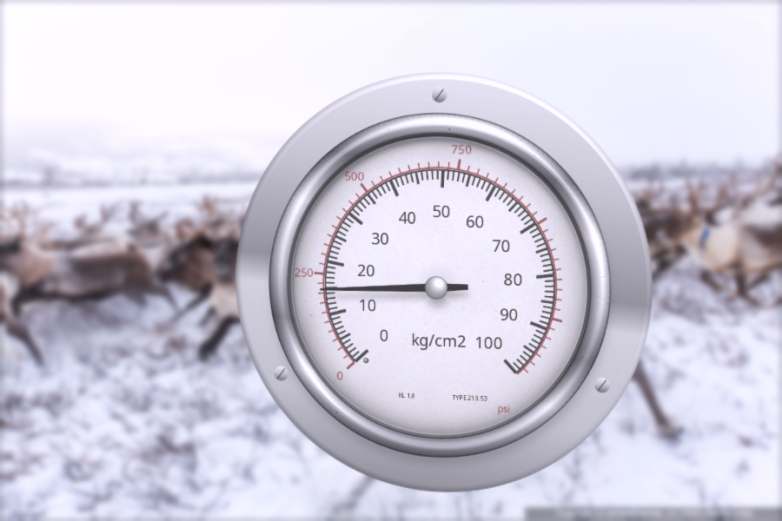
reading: 15kg/cm²
